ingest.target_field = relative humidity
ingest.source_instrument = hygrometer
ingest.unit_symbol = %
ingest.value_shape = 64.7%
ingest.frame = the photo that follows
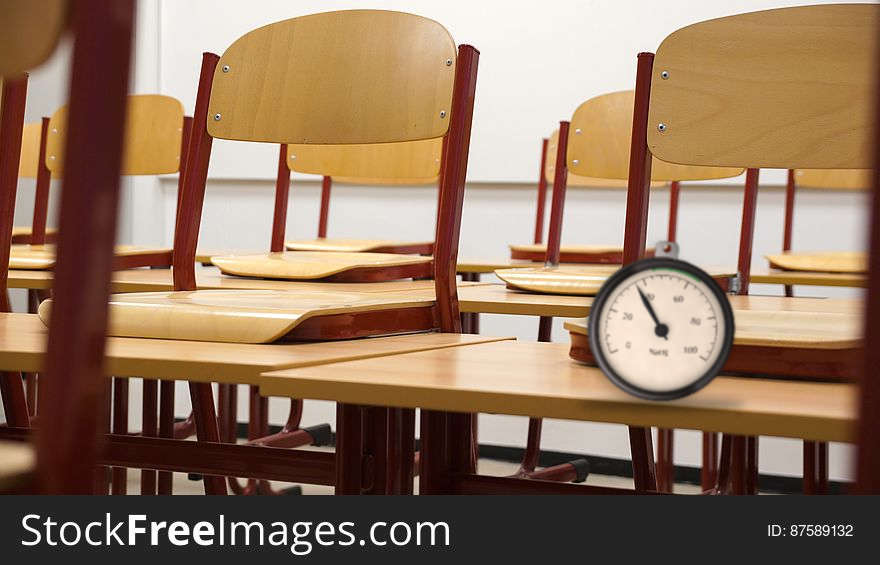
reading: 36%
